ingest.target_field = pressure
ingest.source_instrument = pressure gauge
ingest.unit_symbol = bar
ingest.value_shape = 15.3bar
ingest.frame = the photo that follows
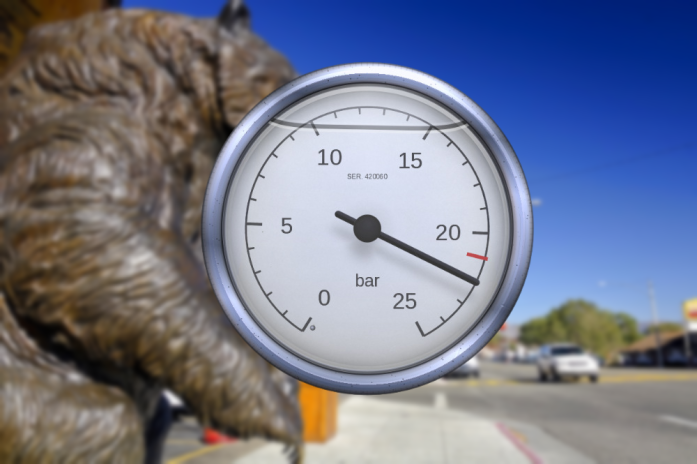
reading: 22bar
